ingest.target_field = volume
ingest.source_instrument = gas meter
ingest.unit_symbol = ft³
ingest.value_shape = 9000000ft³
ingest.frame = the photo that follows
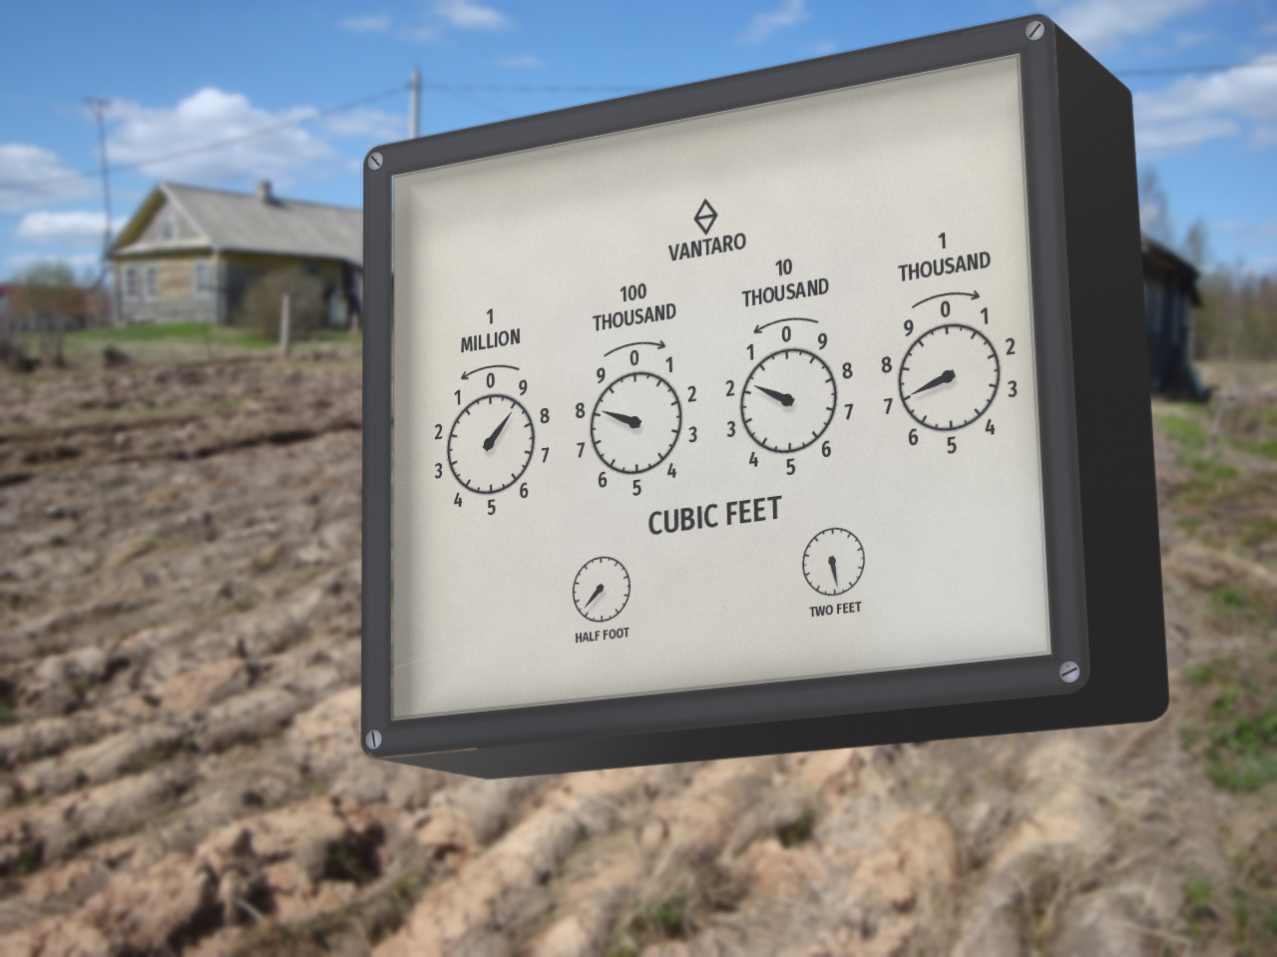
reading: 881700ft³
